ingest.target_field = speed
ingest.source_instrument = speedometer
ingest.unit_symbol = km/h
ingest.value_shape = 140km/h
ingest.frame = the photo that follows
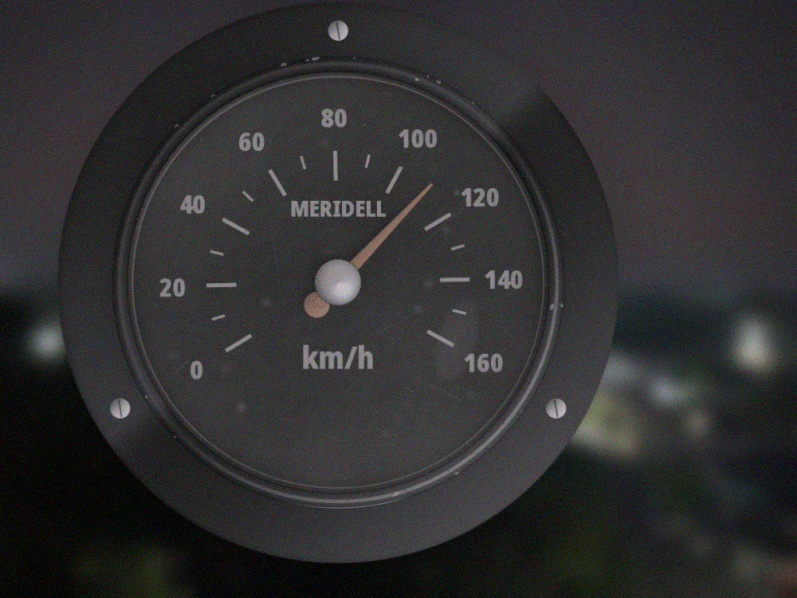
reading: 110km/h
